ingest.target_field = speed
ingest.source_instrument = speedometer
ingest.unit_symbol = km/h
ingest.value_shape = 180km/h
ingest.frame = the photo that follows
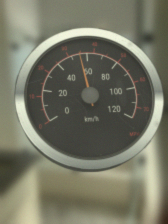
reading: 55km/h
